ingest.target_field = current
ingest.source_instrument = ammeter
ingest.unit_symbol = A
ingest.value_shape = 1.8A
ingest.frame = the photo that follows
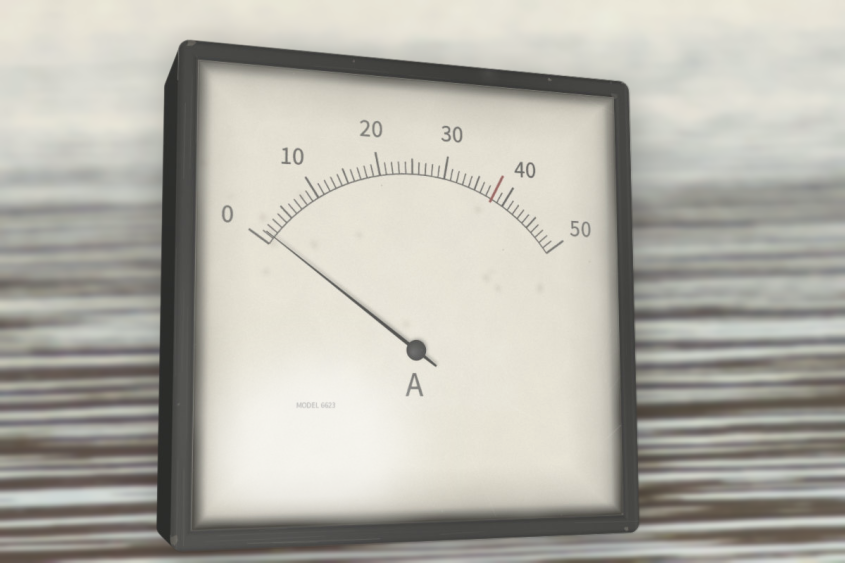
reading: 1A
